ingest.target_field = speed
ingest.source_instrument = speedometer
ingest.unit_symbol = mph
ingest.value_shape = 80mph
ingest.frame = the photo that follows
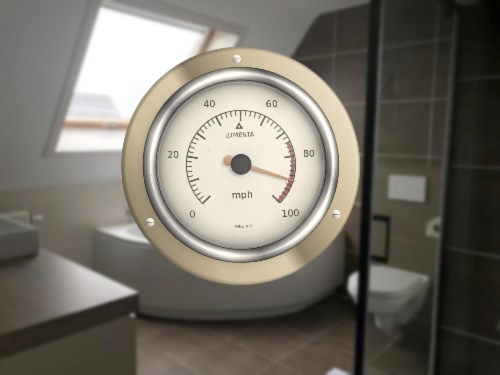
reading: 90mph
